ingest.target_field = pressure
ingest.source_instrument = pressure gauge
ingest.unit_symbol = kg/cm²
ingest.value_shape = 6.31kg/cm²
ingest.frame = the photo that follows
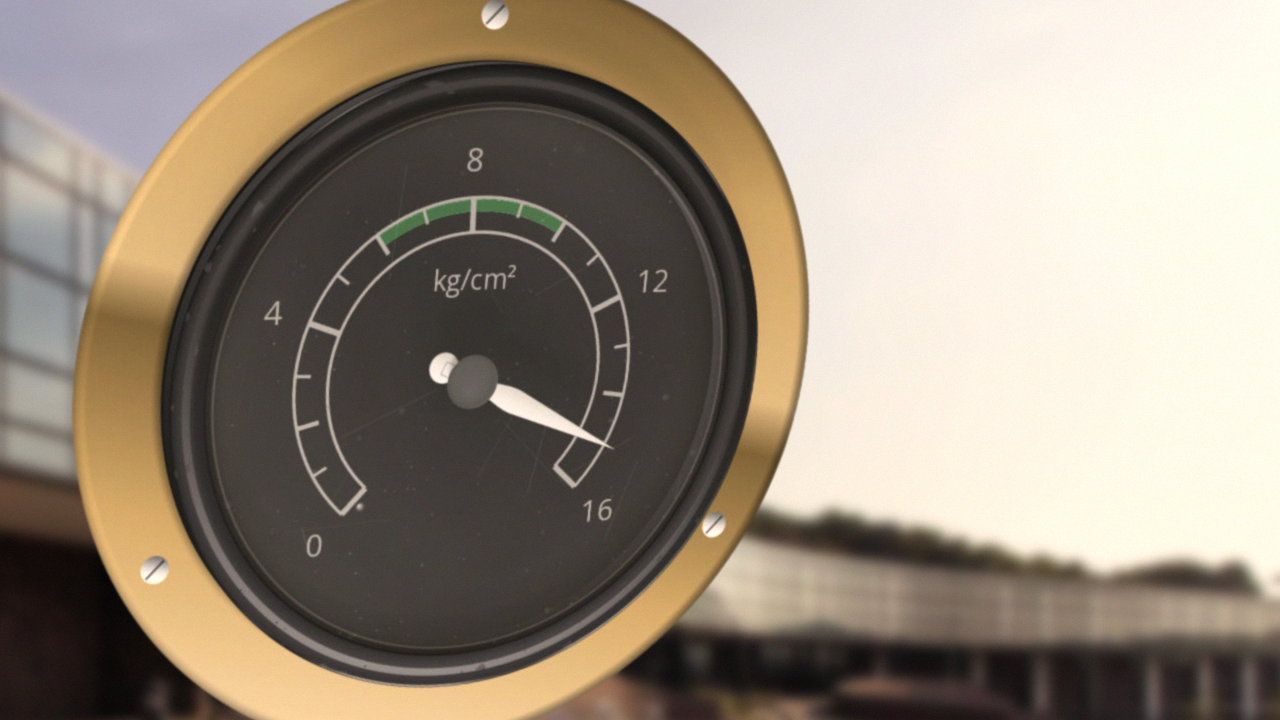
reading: 15kg/cm²
